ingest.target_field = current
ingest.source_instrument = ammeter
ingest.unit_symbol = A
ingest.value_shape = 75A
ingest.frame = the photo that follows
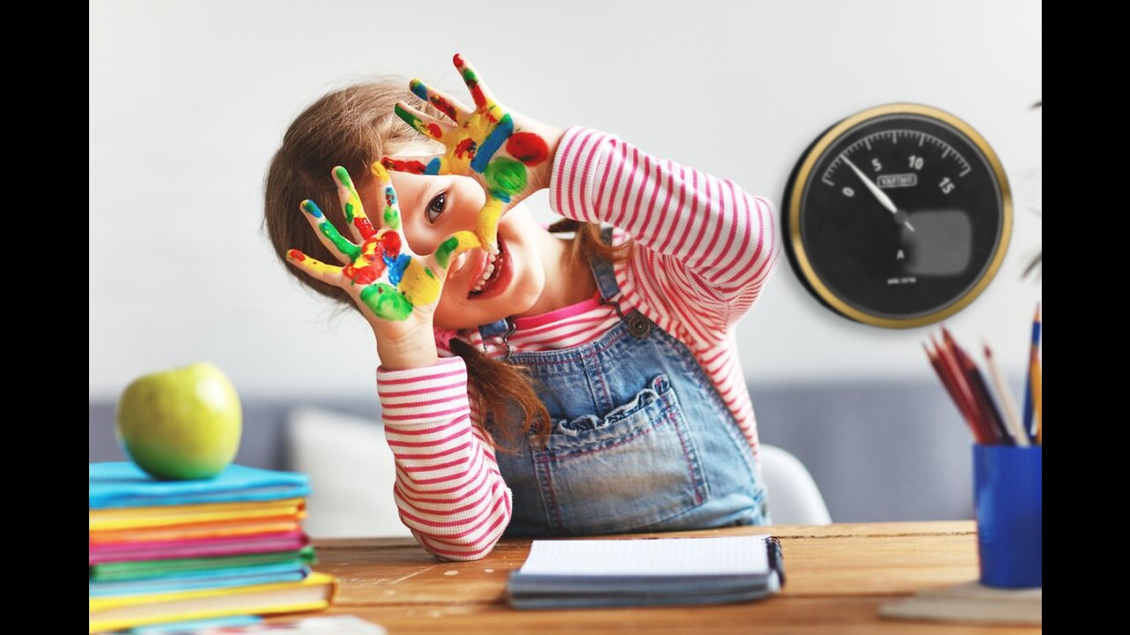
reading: 2.5A
